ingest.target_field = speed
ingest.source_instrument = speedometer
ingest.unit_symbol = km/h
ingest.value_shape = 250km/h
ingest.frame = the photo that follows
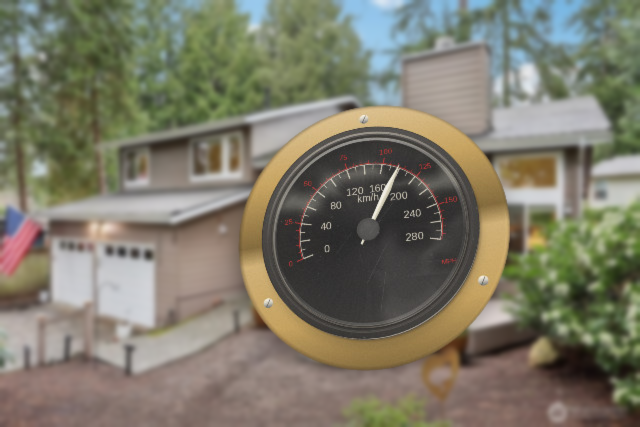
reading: 180km/h
